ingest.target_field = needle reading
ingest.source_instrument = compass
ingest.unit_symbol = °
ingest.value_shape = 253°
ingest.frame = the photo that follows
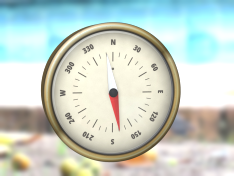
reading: 170°
